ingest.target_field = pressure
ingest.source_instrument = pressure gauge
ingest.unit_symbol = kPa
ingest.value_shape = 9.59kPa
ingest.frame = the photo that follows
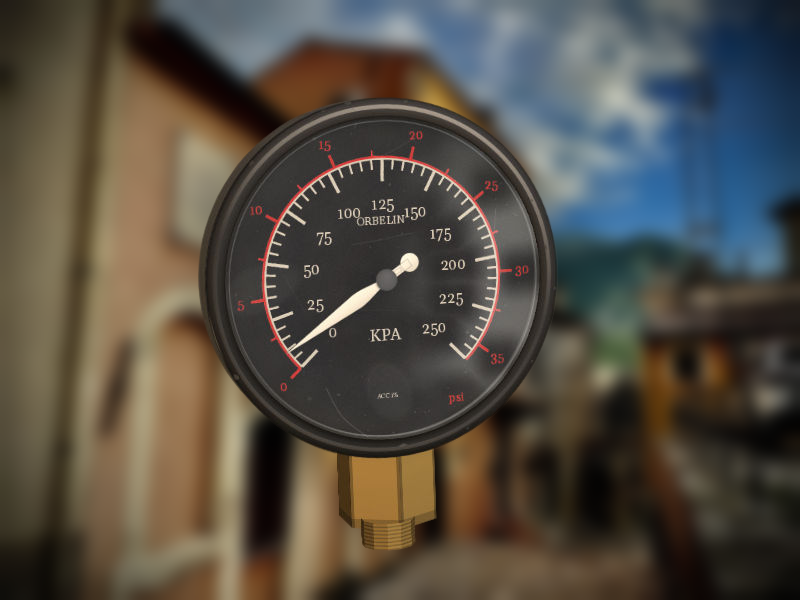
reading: 10kPa
